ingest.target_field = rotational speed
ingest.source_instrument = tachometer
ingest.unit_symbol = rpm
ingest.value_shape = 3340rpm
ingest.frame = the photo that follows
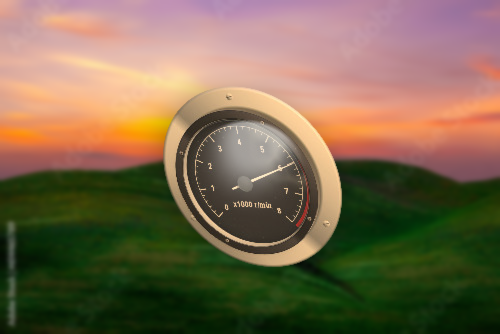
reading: 6000rpm
